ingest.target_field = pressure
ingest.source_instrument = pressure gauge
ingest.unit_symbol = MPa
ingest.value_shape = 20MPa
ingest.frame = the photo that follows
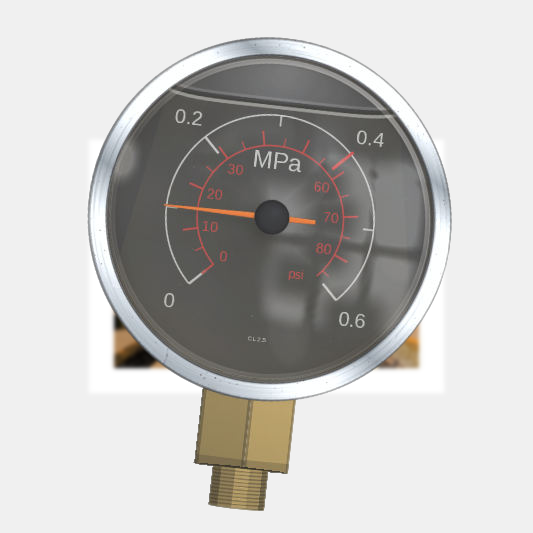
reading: 0.1MPa
